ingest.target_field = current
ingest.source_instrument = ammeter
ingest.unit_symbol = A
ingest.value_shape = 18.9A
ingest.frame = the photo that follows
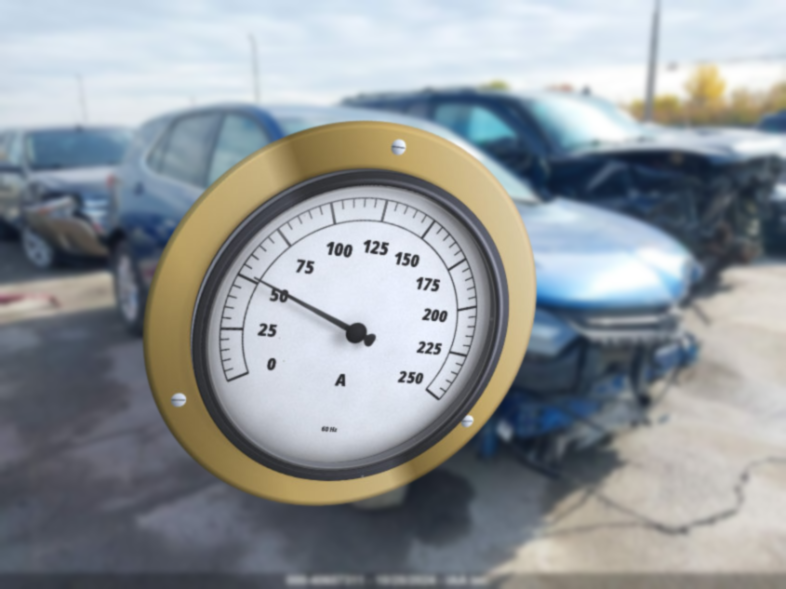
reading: 52.5A
